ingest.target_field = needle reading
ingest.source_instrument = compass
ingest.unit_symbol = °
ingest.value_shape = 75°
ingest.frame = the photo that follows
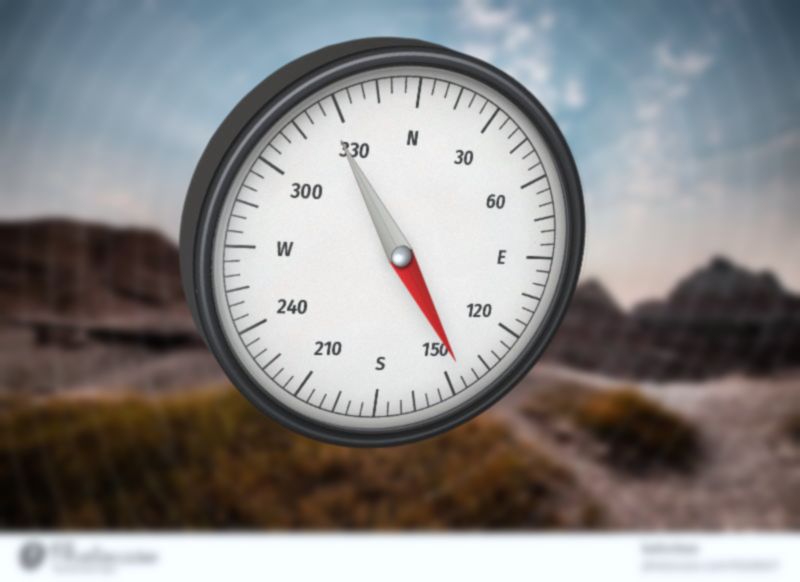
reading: 145°
